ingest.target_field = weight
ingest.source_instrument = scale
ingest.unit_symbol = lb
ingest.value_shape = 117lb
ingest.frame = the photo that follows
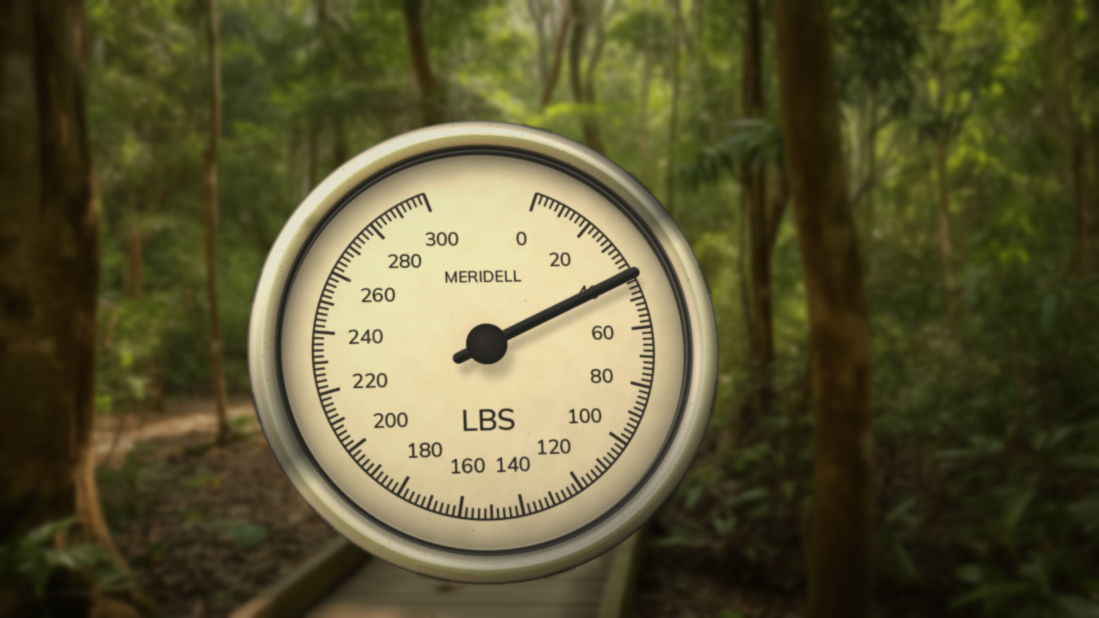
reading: 42lb
